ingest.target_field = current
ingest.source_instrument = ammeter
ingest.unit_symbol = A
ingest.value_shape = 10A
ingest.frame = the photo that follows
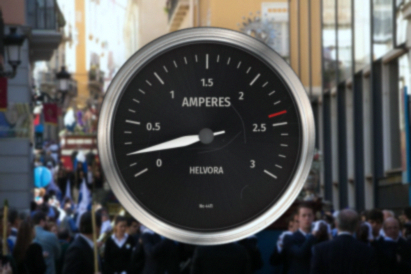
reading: 0.2A
